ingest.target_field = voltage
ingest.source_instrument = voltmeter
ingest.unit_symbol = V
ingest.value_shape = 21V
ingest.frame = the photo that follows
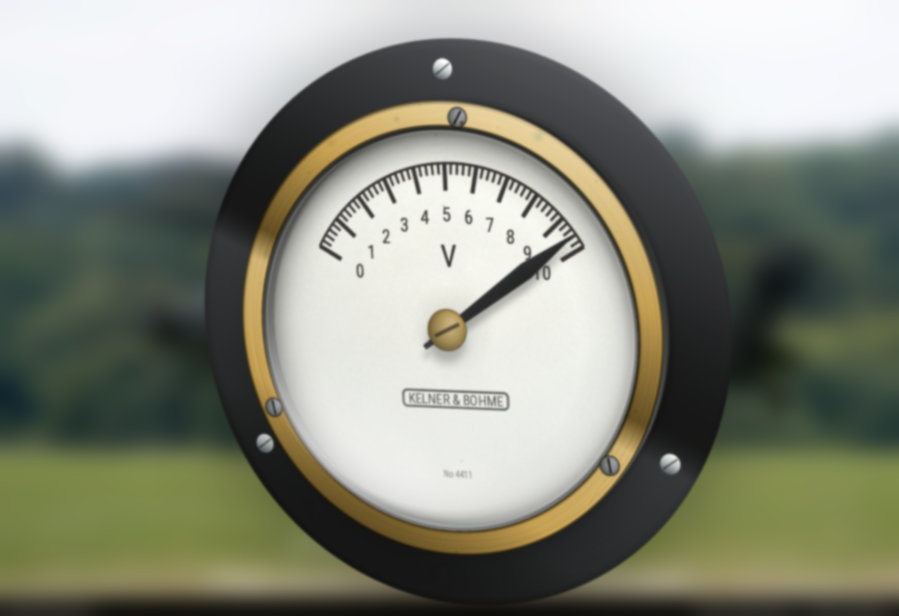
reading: 9.6V
